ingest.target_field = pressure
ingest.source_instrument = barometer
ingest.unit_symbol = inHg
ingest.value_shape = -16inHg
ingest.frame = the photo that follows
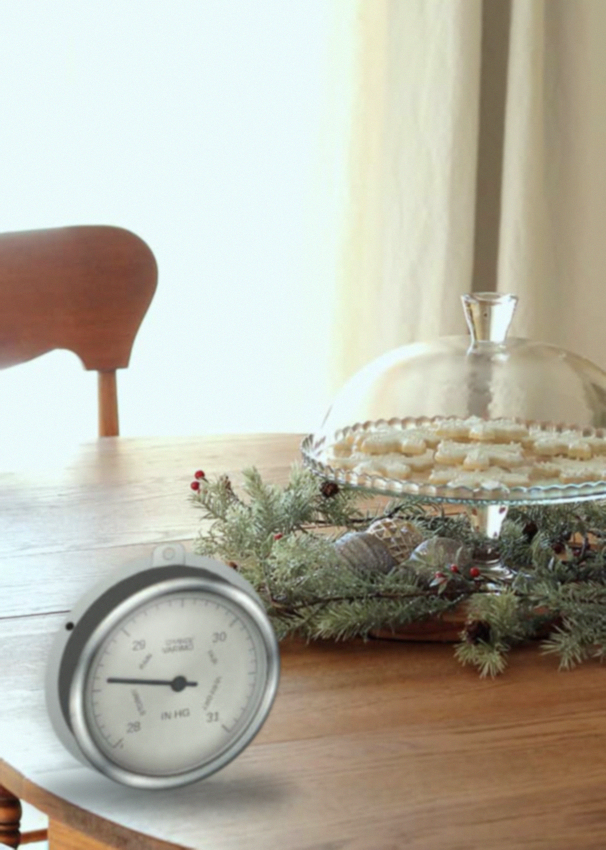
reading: 28.6inHg
